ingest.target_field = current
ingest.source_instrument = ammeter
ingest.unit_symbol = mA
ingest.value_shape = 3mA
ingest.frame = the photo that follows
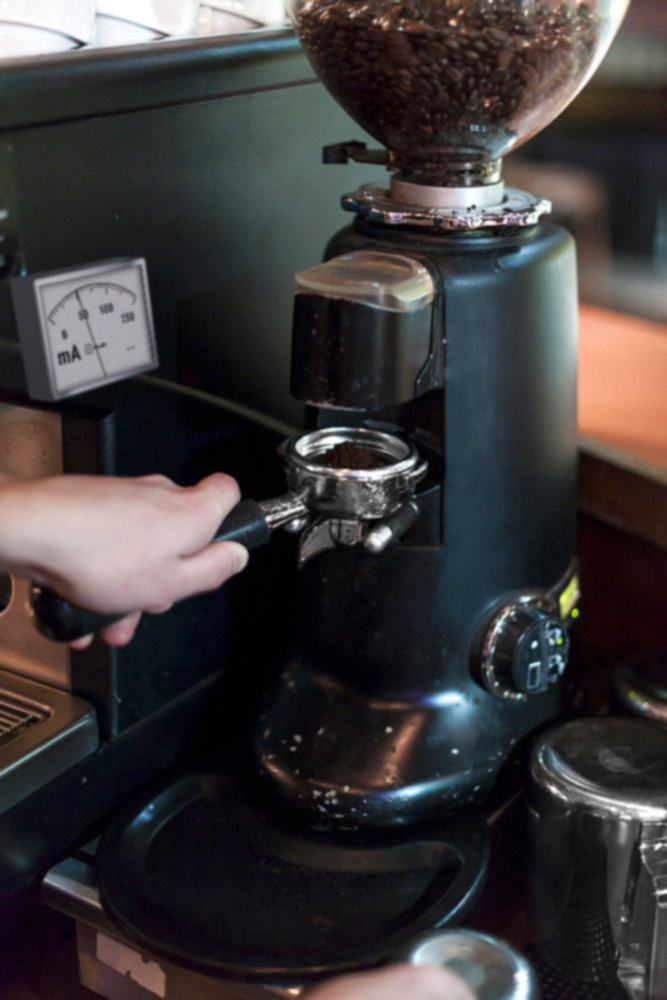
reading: 50mA
